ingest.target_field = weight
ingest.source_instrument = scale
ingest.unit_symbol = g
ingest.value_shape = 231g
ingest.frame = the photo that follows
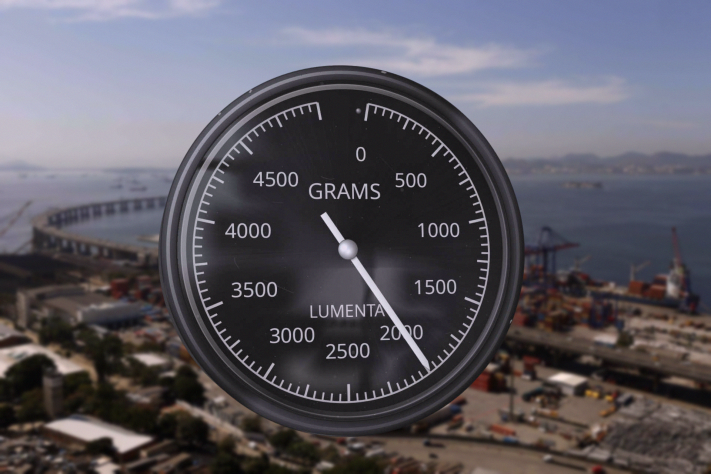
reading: 2000g
